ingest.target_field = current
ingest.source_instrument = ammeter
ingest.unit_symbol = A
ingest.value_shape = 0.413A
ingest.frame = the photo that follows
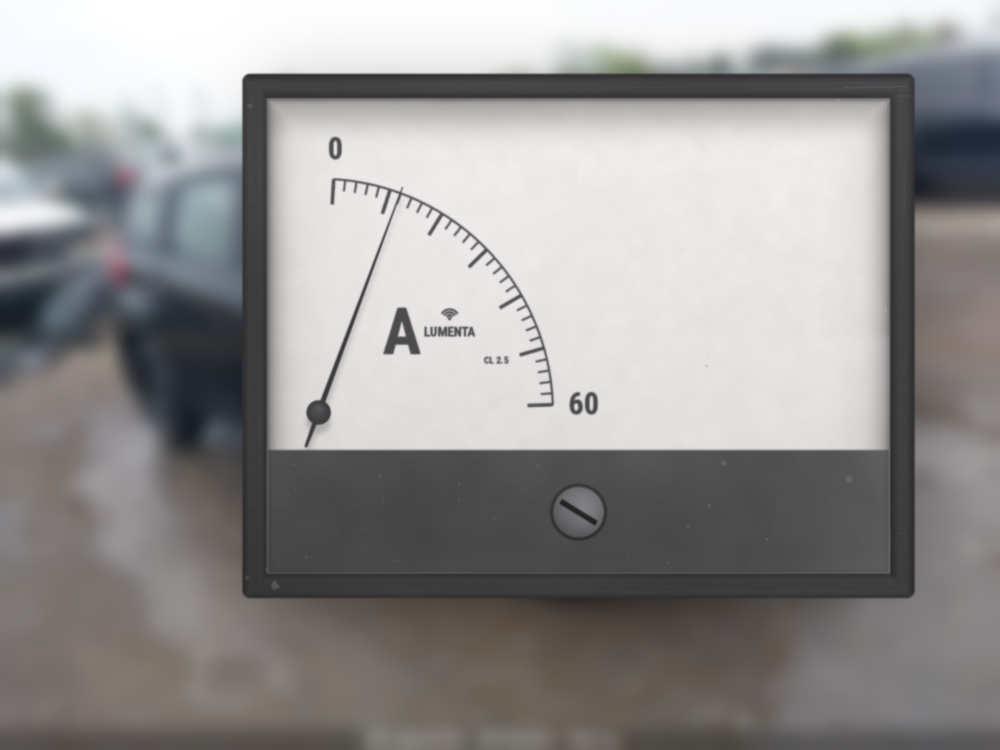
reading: 12A
